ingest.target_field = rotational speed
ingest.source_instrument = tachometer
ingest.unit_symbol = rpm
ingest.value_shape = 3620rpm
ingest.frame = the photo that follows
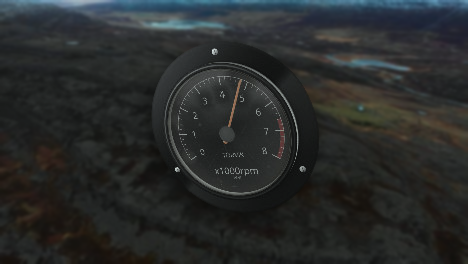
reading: 4800rpm
